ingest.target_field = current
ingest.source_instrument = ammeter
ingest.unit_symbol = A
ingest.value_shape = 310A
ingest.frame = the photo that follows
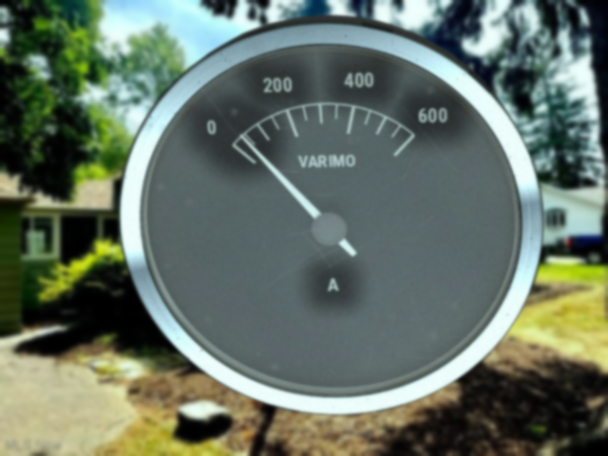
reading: 50A
